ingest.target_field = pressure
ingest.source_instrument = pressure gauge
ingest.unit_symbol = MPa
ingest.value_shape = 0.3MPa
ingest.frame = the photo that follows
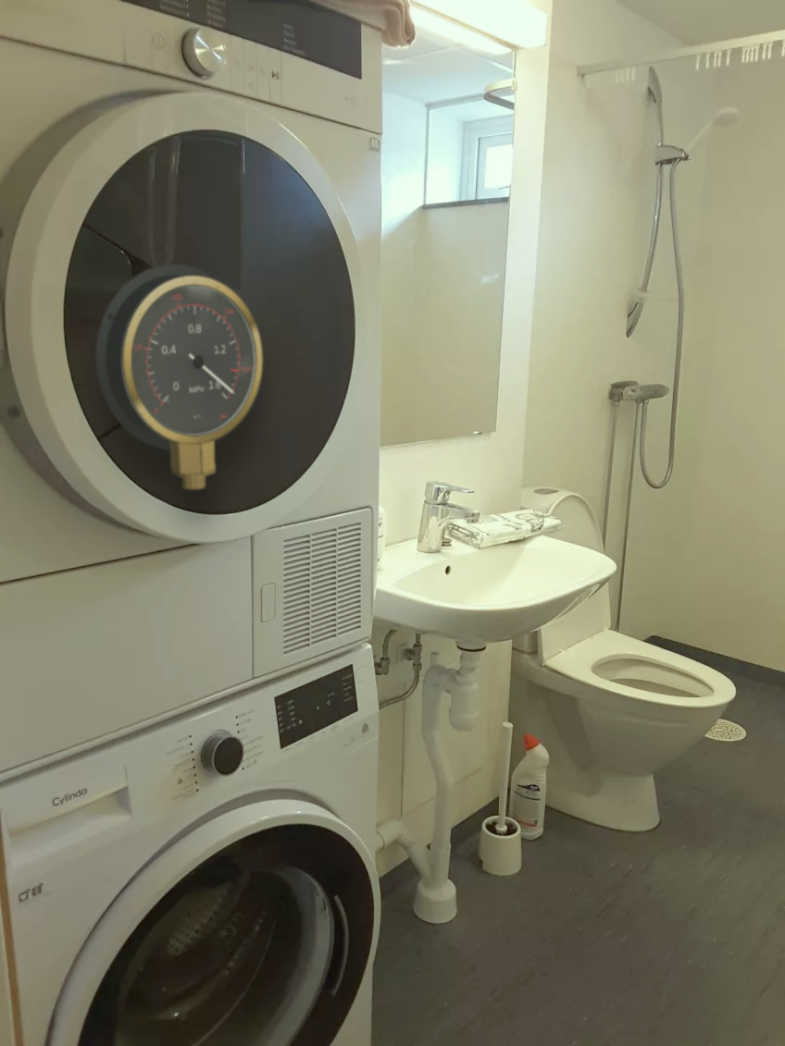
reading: 1.55MPa
